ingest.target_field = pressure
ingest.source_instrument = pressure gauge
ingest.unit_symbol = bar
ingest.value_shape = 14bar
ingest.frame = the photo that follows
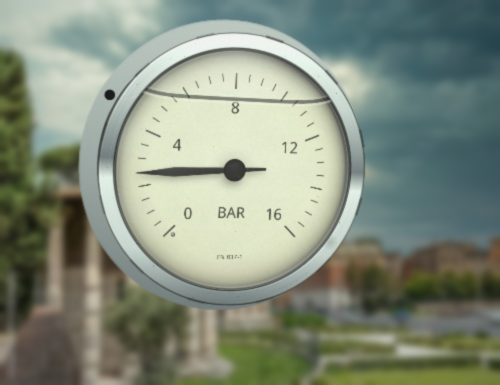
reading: 2.5bar
